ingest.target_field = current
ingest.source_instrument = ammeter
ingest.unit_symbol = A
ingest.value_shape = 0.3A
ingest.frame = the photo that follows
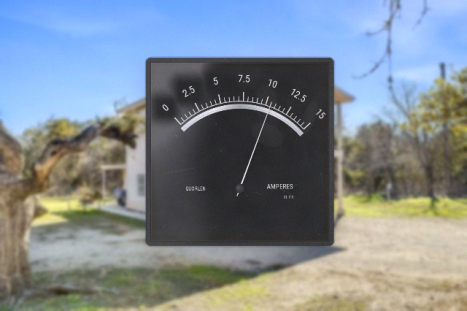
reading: 10.5A
